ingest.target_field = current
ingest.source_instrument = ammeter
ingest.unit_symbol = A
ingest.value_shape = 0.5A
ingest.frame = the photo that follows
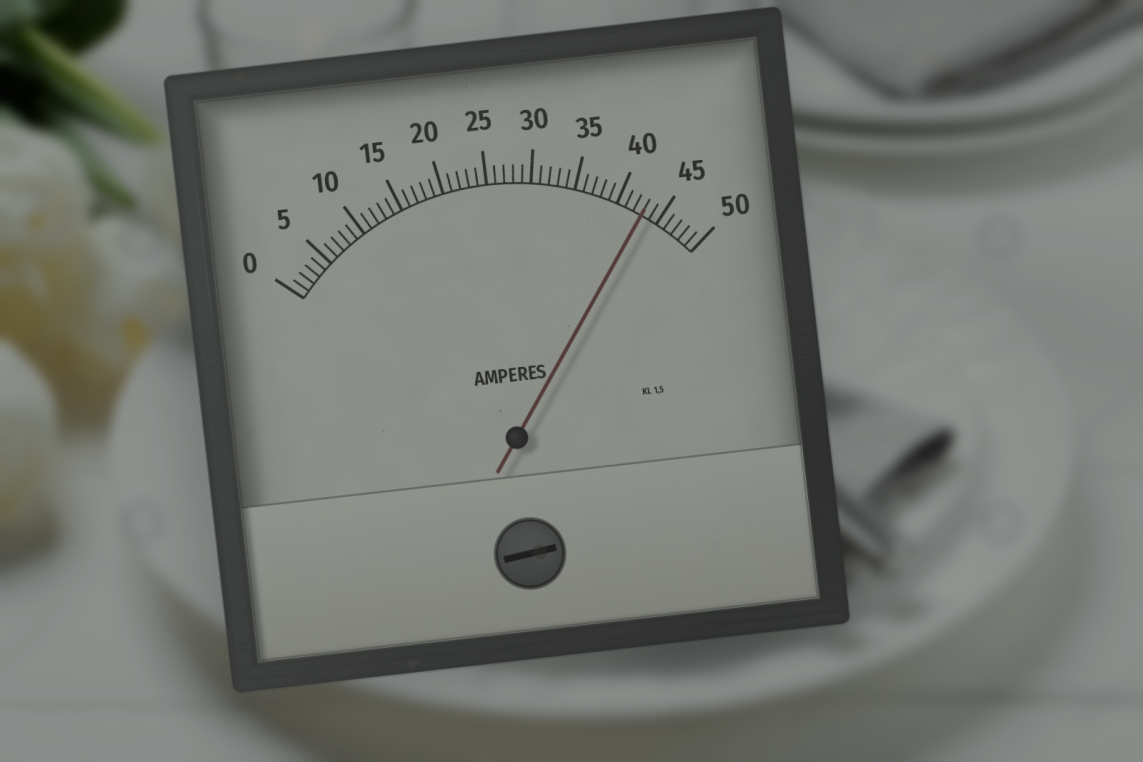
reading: 43A
